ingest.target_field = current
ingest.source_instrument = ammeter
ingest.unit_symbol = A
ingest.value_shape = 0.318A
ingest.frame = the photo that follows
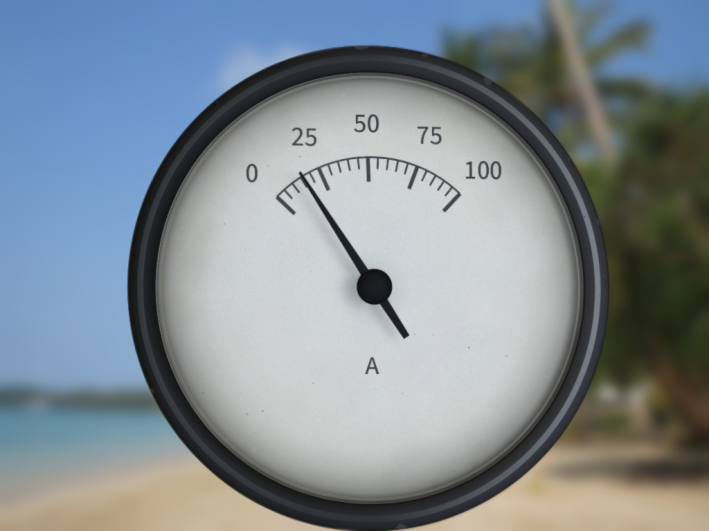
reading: 15A
